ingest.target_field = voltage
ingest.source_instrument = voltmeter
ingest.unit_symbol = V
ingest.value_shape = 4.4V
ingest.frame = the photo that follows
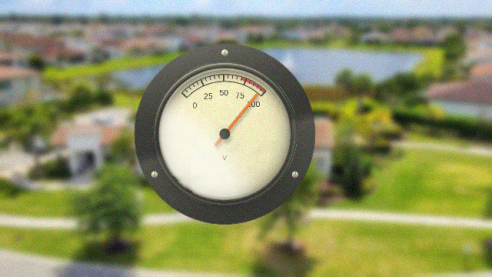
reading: 95V
